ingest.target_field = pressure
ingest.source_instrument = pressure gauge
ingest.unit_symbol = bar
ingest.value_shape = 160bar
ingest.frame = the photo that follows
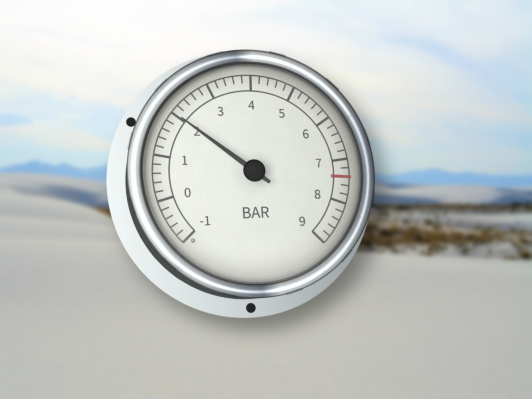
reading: 2bar
